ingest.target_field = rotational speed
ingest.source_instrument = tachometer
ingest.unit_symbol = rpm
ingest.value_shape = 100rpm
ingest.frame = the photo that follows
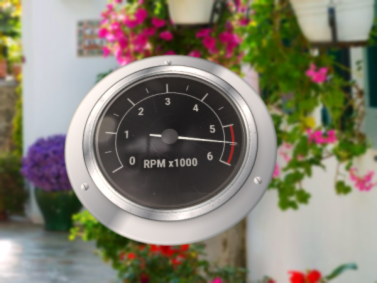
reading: 5500rpm
